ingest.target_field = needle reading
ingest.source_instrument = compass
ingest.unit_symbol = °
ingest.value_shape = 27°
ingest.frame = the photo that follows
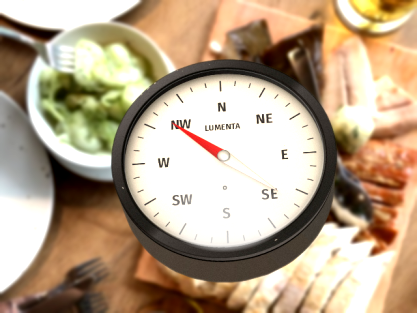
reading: 310°
